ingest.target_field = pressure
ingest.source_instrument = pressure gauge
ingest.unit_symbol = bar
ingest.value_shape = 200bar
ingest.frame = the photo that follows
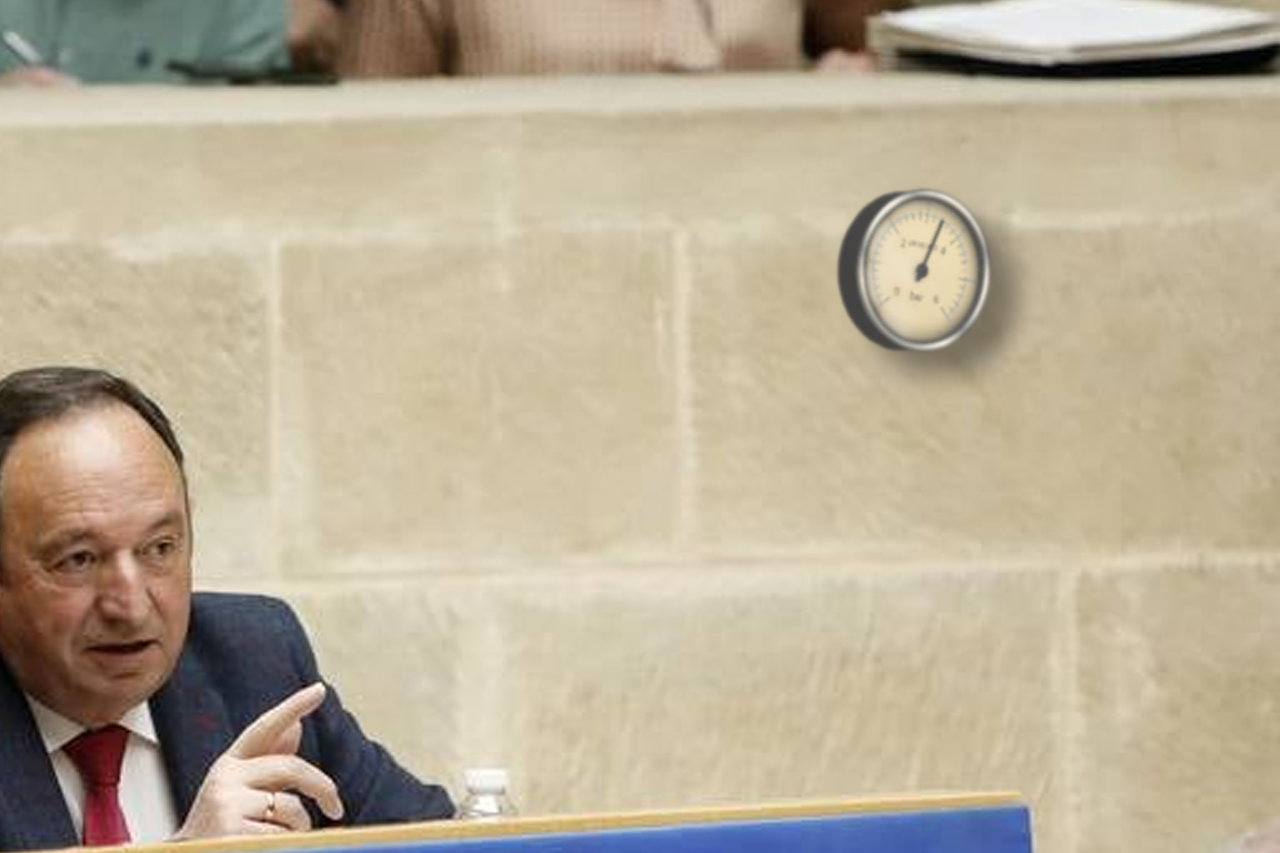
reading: 3.4bar
